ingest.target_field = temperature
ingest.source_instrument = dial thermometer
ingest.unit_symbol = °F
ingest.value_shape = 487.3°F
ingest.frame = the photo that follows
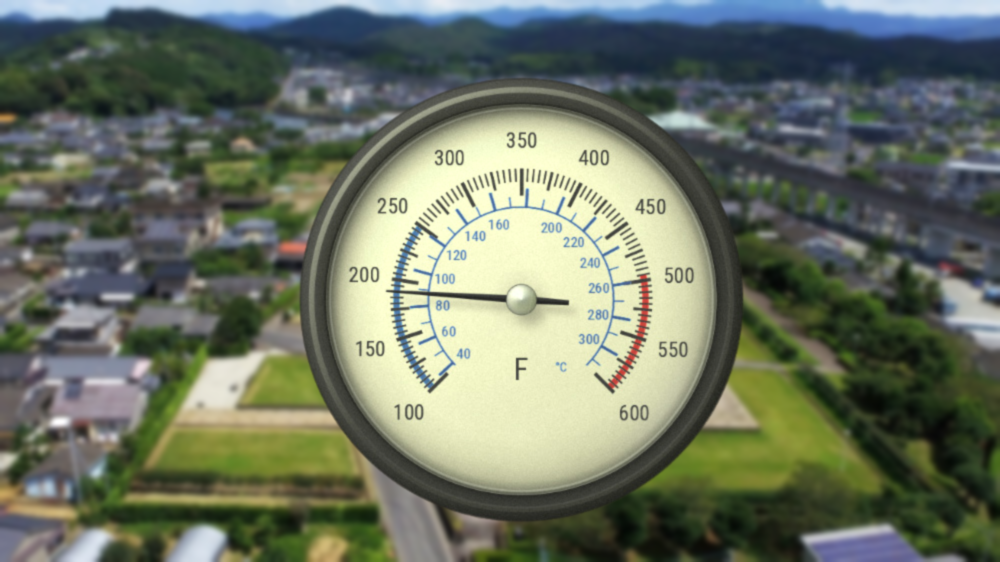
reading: 190°F
